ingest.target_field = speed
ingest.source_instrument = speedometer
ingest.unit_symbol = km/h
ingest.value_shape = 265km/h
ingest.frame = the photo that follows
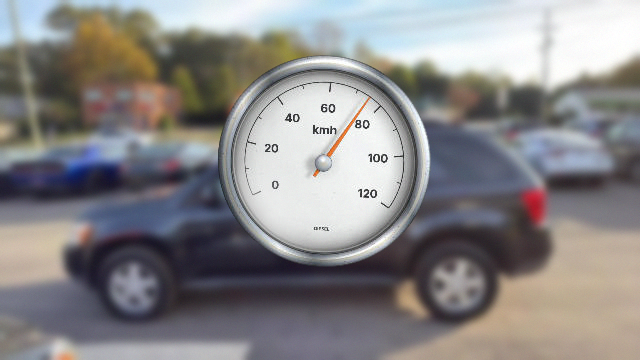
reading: 75km/h
